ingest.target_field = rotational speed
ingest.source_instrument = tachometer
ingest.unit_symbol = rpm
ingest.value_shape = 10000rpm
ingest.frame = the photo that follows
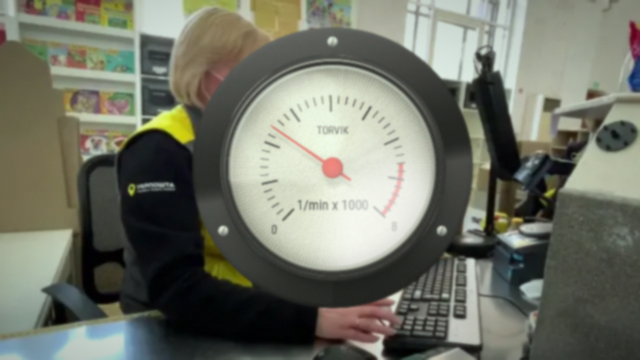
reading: 2400rpm
